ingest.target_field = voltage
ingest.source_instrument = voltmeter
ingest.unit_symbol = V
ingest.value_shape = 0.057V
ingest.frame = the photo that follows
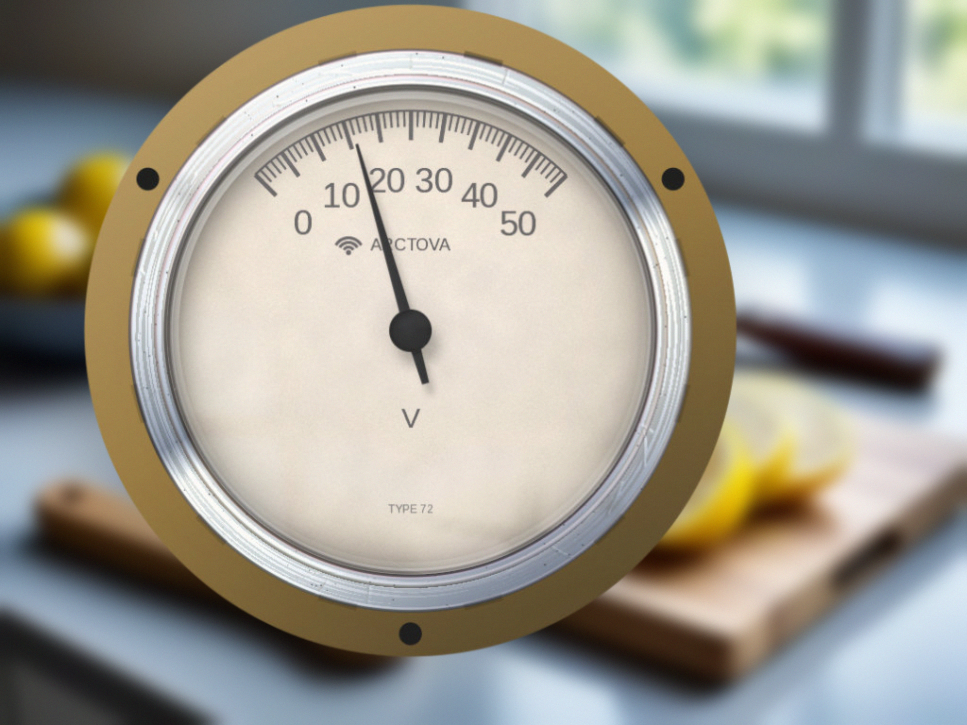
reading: 16V
